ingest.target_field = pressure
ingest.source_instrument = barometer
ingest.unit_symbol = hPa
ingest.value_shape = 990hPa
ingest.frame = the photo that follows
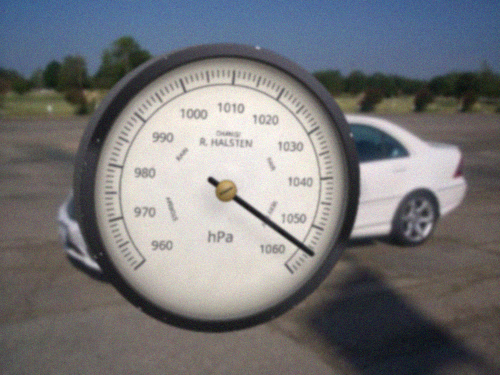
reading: 1055hPa
